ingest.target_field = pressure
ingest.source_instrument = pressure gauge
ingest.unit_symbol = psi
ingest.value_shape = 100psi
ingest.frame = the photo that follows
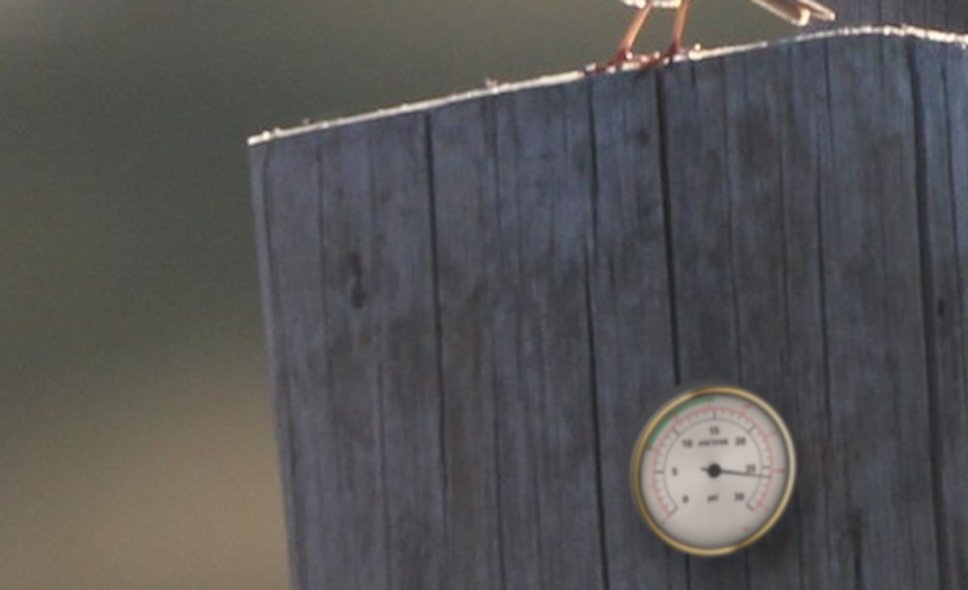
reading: 26psi
